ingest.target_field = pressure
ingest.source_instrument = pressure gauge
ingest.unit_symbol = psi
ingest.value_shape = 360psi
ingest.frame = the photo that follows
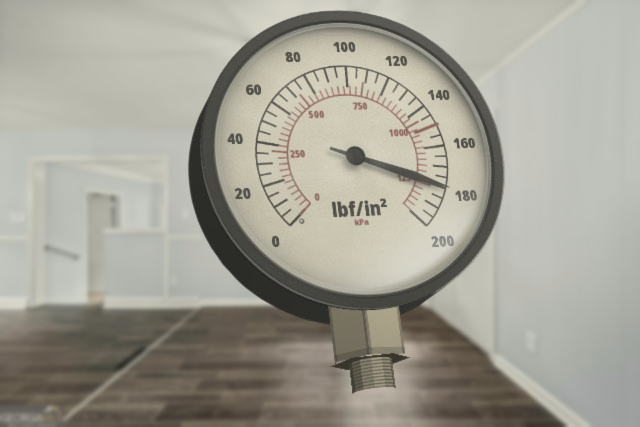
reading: 180psi
